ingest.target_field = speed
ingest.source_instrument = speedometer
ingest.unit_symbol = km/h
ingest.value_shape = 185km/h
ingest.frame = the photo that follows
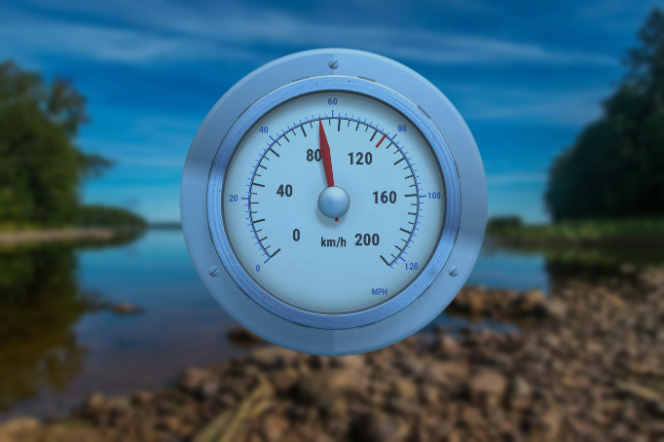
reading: 90km/h
